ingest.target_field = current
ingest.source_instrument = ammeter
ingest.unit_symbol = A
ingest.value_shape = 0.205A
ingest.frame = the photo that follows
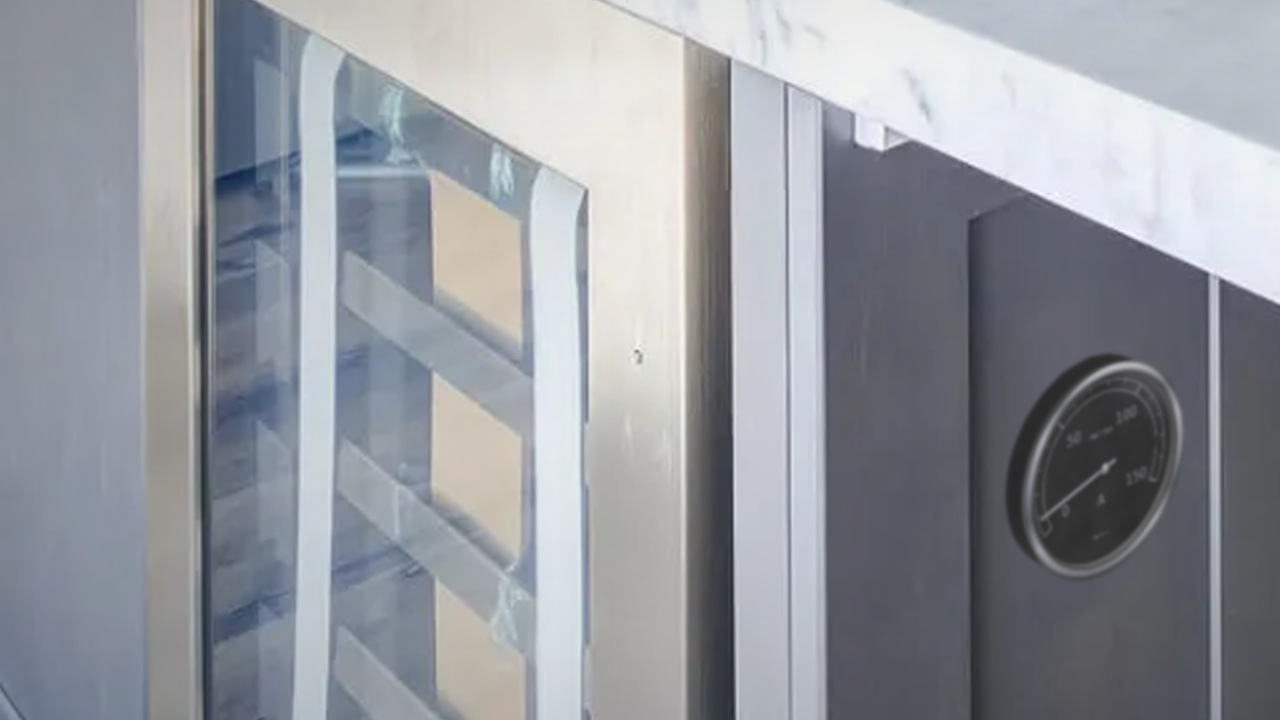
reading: 10A
